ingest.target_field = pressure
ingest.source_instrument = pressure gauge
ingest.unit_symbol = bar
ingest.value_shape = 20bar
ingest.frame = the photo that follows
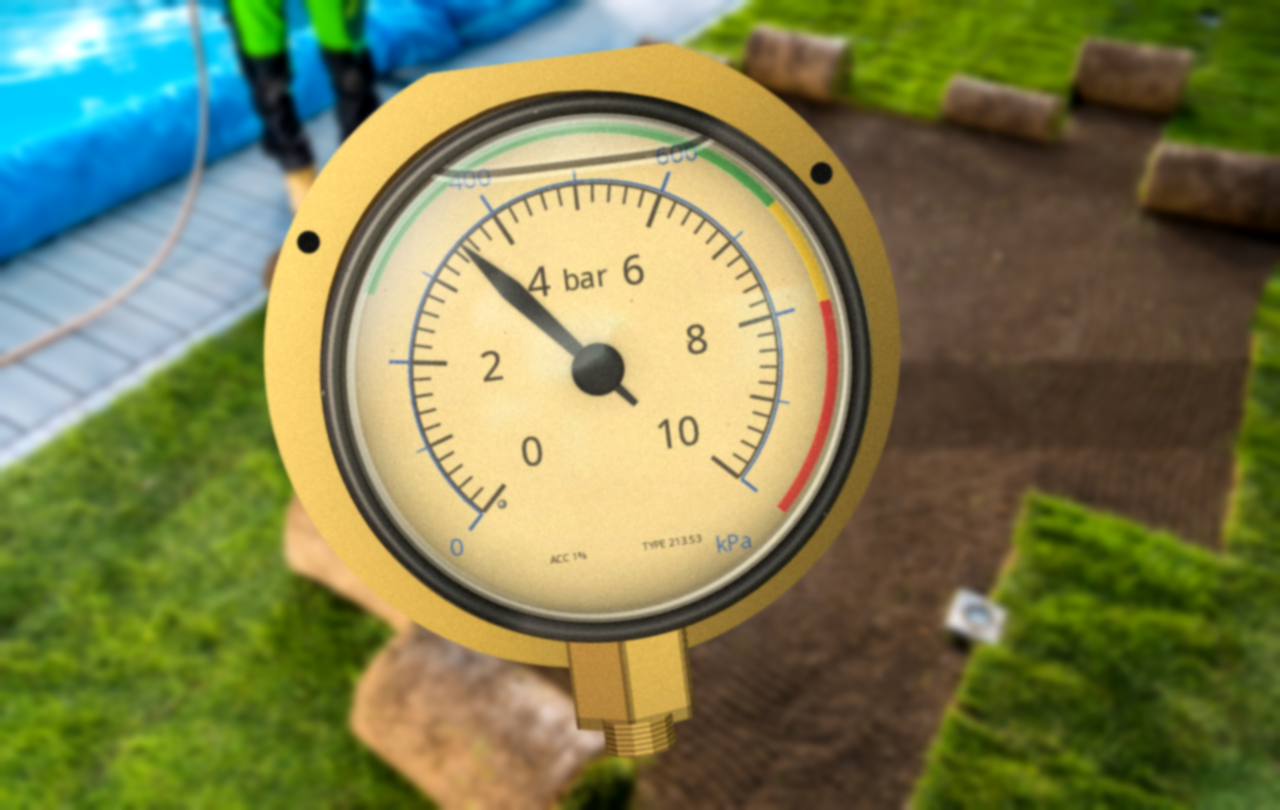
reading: 3.5bar
